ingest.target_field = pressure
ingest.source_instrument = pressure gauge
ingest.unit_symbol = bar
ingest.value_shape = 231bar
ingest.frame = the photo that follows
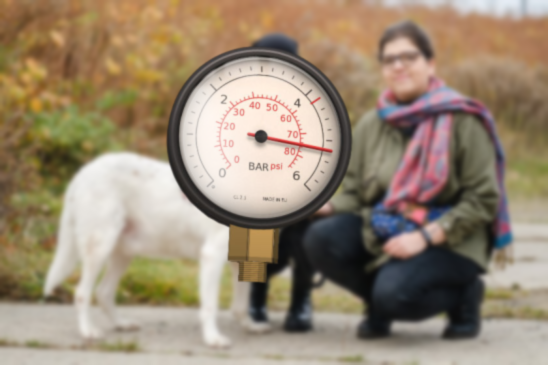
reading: 5.2bar
